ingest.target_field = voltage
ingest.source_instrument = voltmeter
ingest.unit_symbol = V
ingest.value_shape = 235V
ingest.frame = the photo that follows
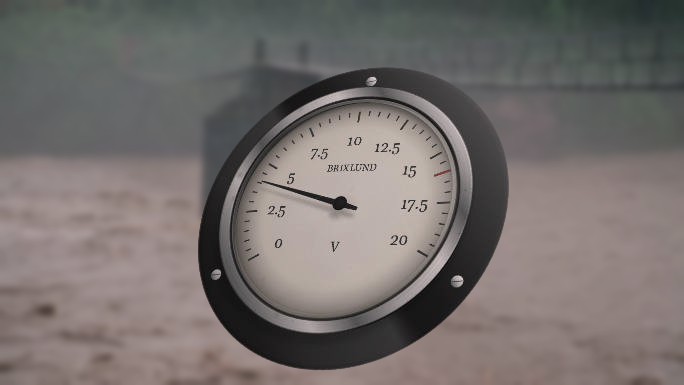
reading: 4V
